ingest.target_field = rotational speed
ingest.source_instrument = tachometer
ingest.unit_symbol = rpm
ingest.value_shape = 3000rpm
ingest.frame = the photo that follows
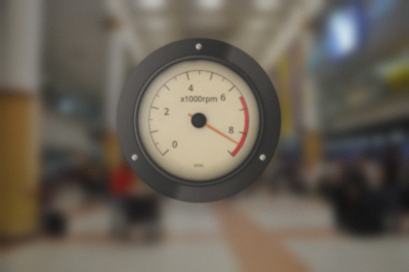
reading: 8500rpm
